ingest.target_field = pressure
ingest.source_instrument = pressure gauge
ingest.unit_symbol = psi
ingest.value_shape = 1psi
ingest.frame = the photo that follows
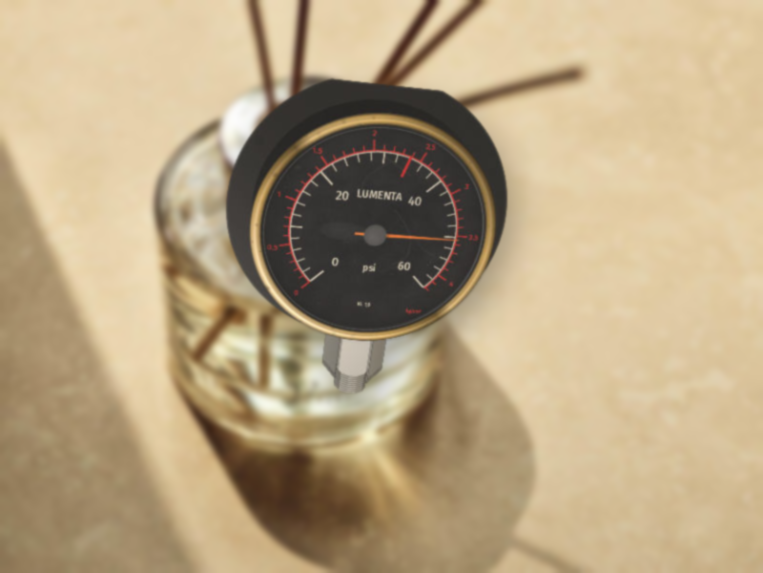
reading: 50psi
